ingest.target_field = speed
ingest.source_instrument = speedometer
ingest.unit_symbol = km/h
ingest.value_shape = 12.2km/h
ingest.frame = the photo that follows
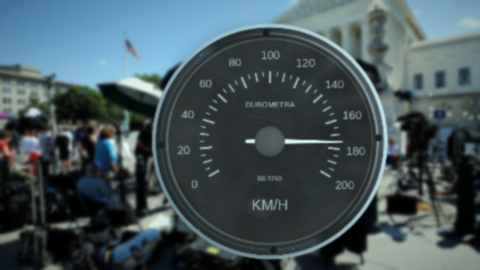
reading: 175km/h
